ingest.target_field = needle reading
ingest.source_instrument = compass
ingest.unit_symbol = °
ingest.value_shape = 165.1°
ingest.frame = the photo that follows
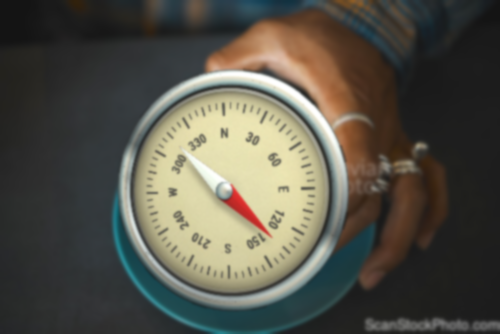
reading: 135°
